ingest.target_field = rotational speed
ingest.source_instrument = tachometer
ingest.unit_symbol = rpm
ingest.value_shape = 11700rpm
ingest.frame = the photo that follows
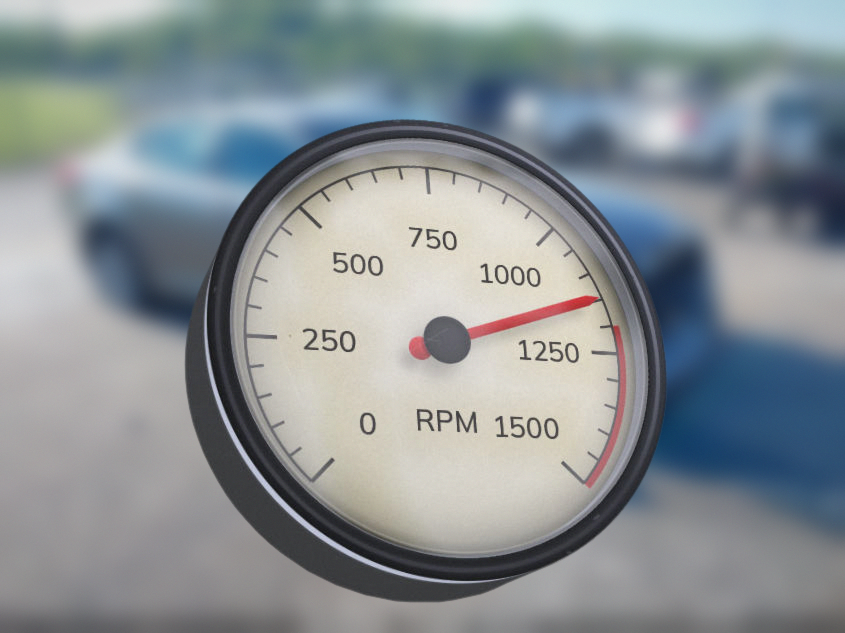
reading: 1150rpm
